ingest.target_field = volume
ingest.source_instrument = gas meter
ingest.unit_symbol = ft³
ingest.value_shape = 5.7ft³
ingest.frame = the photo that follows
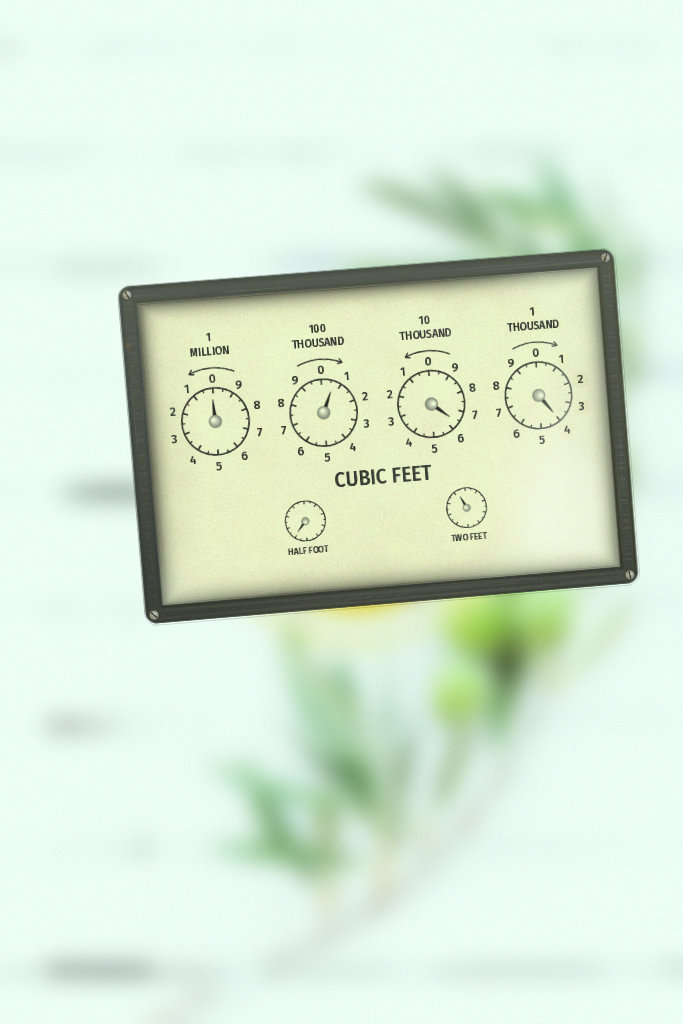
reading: 6400ft³
